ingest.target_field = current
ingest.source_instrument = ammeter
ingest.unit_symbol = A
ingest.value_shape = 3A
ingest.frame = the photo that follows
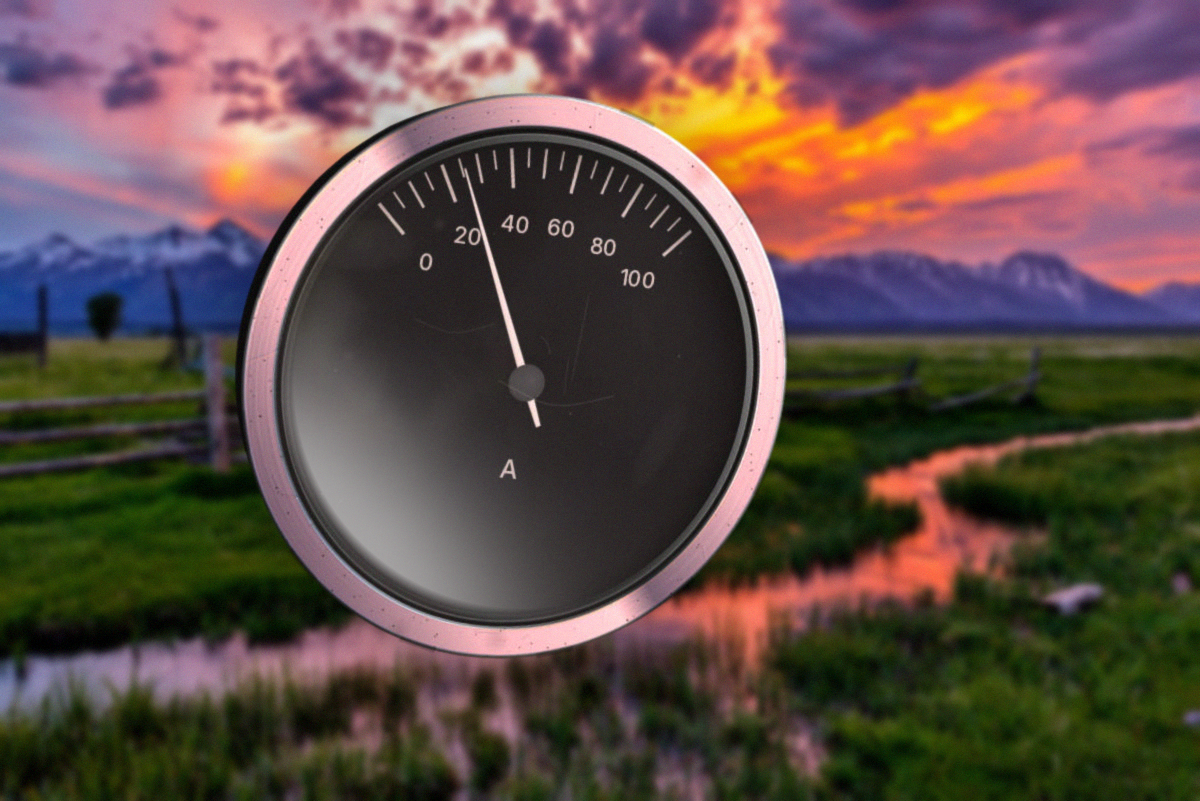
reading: 25A
